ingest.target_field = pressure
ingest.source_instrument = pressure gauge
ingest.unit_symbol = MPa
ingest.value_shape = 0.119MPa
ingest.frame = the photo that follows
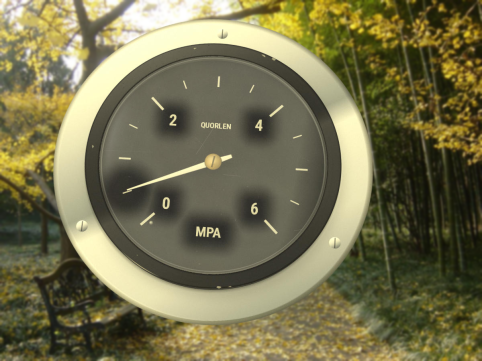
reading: 0.5MPa
